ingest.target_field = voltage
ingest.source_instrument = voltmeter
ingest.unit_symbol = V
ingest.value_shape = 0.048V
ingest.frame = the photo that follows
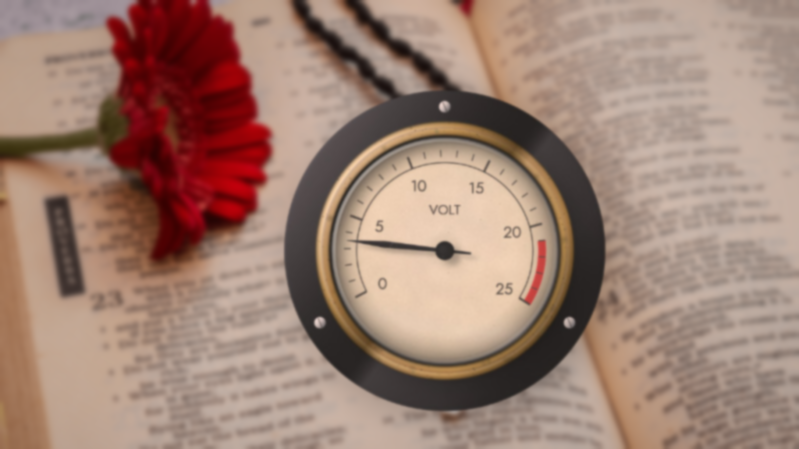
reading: 3.5V
